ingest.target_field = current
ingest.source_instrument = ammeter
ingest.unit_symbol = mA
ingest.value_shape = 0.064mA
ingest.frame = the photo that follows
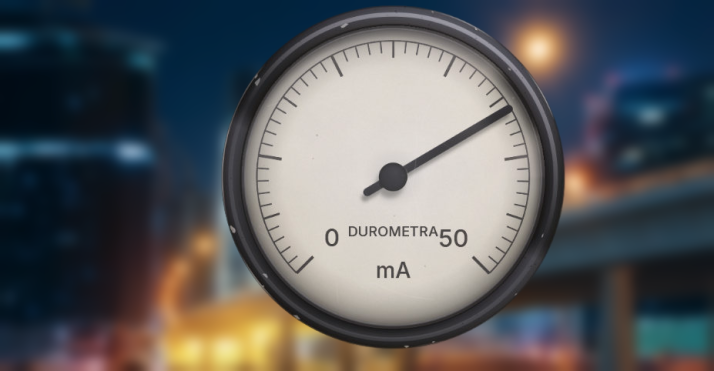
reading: 36mA
